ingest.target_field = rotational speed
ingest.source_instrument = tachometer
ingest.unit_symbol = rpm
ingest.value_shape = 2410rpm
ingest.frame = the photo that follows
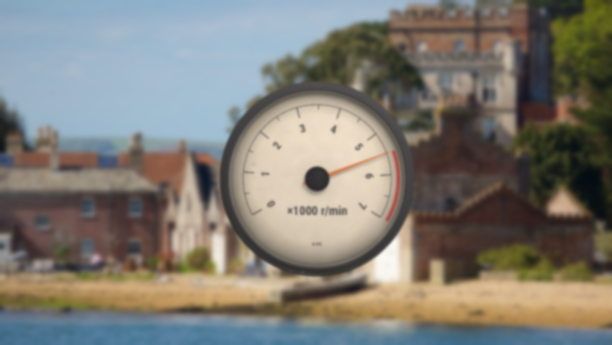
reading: 5500rpm
